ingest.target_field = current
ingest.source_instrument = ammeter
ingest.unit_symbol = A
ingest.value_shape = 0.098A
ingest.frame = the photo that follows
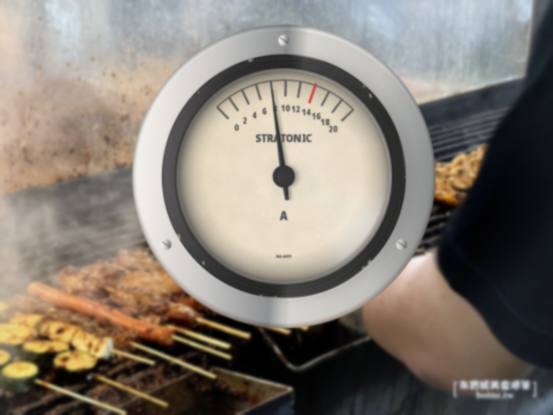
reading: 8A
